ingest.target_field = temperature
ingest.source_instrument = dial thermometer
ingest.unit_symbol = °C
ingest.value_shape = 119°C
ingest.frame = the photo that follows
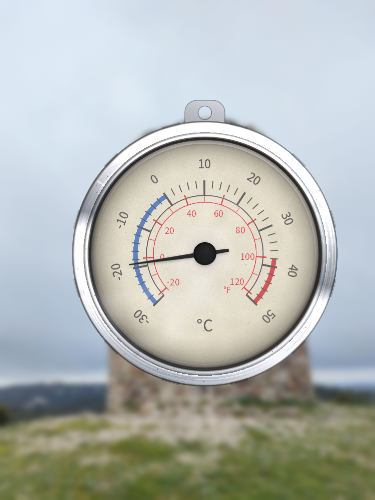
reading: -19°C
